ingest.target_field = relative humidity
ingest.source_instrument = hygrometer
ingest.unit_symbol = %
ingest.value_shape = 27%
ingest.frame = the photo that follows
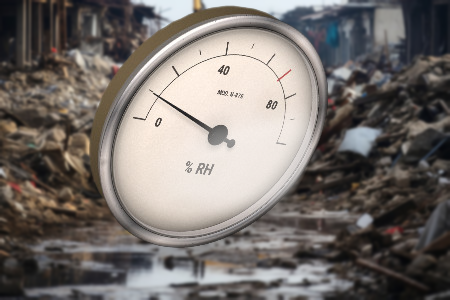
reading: 10%
